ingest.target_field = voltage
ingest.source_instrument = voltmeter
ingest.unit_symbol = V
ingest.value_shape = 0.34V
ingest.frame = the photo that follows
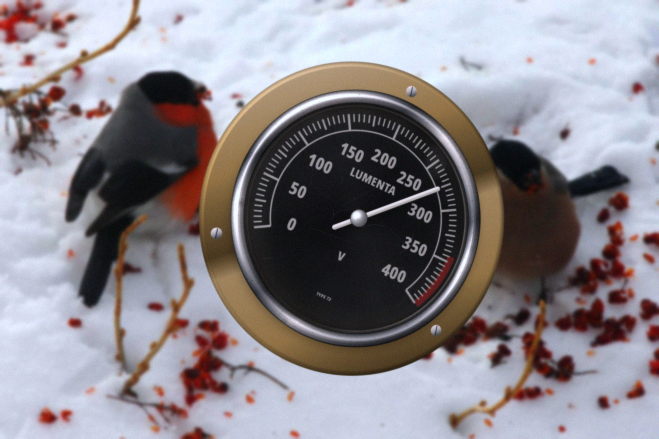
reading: 275V
